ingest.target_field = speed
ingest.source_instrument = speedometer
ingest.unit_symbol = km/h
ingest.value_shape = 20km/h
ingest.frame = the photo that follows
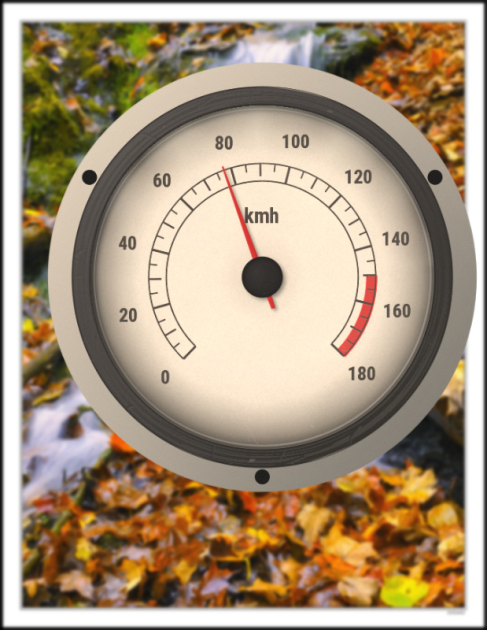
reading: 77.5km/h
